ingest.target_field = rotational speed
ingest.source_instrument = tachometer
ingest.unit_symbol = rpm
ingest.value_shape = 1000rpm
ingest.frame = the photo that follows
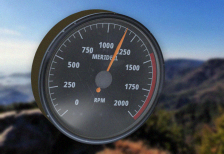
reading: 1150rpm
